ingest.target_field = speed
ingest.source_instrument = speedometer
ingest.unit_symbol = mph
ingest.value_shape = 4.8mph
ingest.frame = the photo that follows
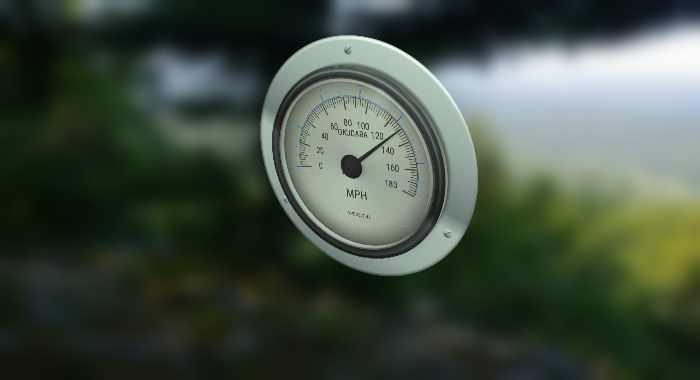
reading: 130mph
